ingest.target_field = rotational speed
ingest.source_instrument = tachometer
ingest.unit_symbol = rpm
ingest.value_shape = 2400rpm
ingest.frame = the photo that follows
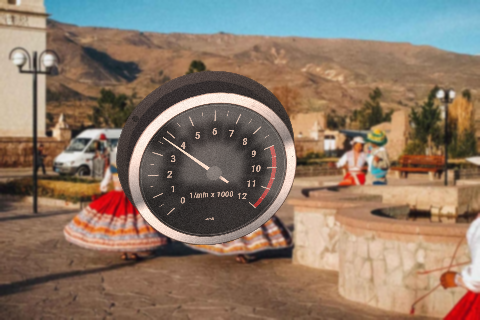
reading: 3750rpm
